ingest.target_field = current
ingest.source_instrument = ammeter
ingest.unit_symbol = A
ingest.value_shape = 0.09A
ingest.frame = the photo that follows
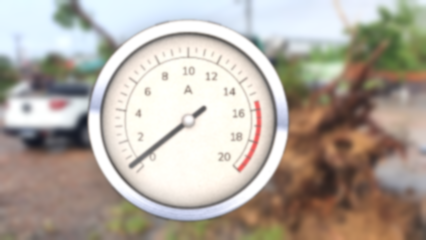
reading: 0.5A
